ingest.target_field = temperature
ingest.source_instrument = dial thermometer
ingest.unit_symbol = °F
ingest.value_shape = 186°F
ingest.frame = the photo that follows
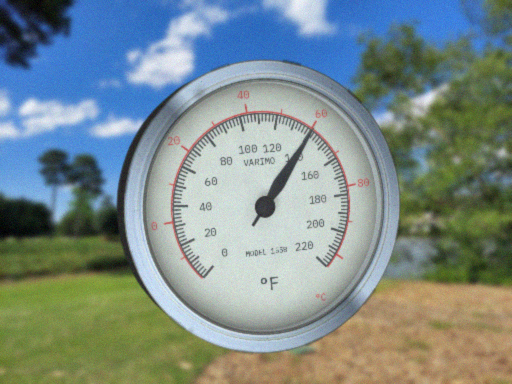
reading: 140°F
